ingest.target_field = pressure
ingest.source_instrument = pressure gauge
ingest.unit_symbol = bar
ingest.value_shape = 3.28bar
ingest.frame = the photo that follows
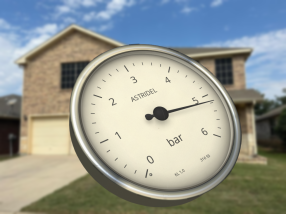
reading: 5.2bar
